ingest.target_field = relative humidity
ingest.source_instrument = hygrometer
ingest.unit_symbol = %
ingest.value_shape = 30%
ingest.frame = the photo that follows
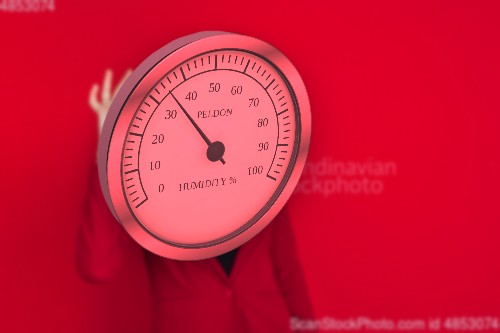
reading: 34%
